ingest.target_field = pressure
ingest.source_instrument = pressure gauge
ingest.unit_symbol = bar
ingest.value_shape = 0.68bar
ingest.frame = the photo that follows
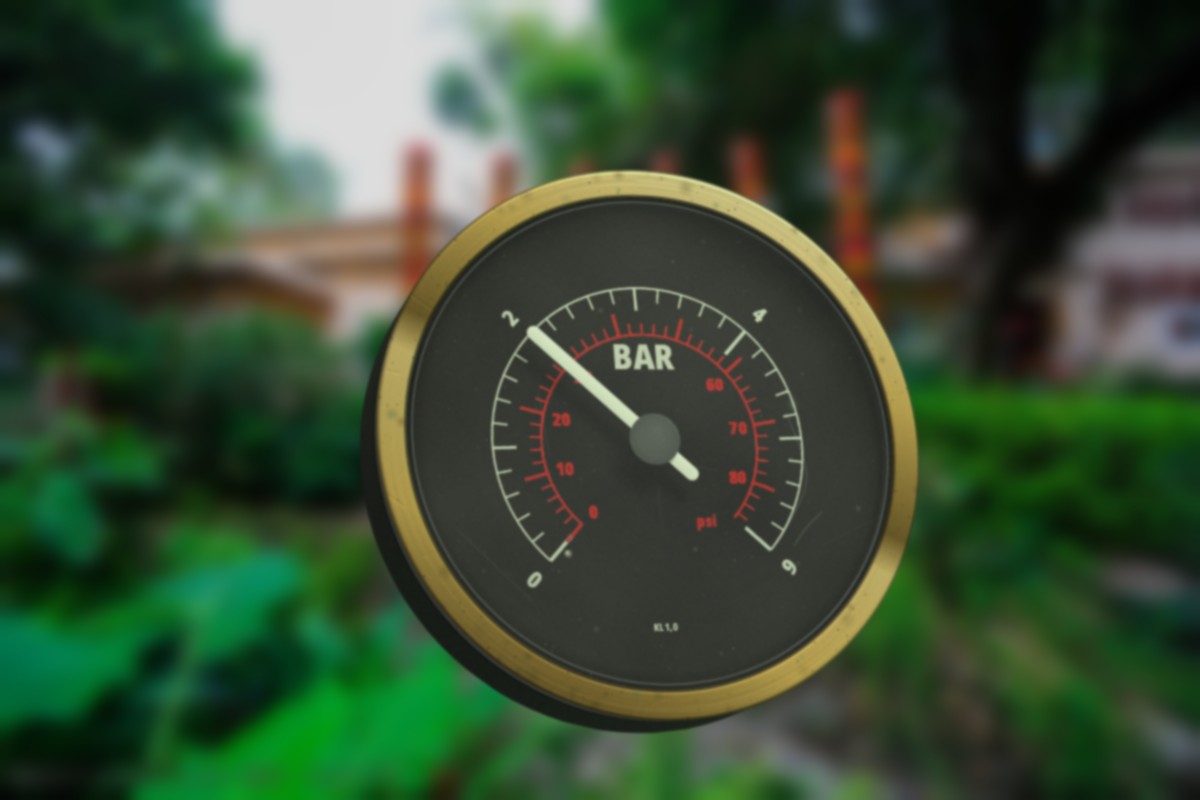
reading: 2bar
